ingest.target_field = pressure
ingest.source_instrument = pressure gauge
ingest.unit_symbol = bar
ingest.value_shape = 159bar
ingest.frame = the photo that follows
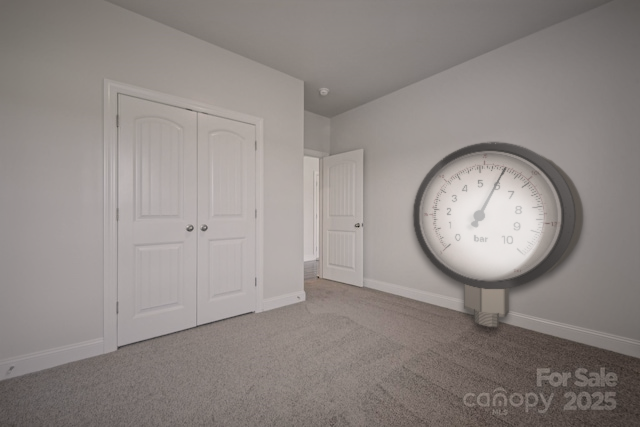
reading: 6bar
